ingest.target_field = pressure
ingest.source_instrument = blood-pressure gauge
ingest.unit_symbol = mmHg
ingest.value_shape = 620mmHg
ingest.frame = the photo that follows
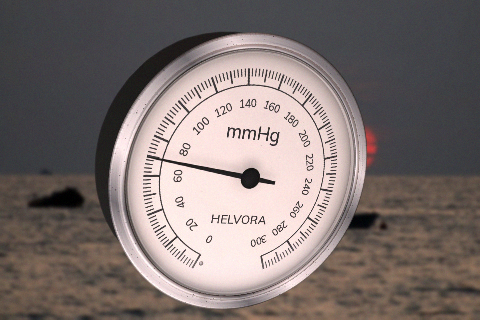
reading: 70mmHg
